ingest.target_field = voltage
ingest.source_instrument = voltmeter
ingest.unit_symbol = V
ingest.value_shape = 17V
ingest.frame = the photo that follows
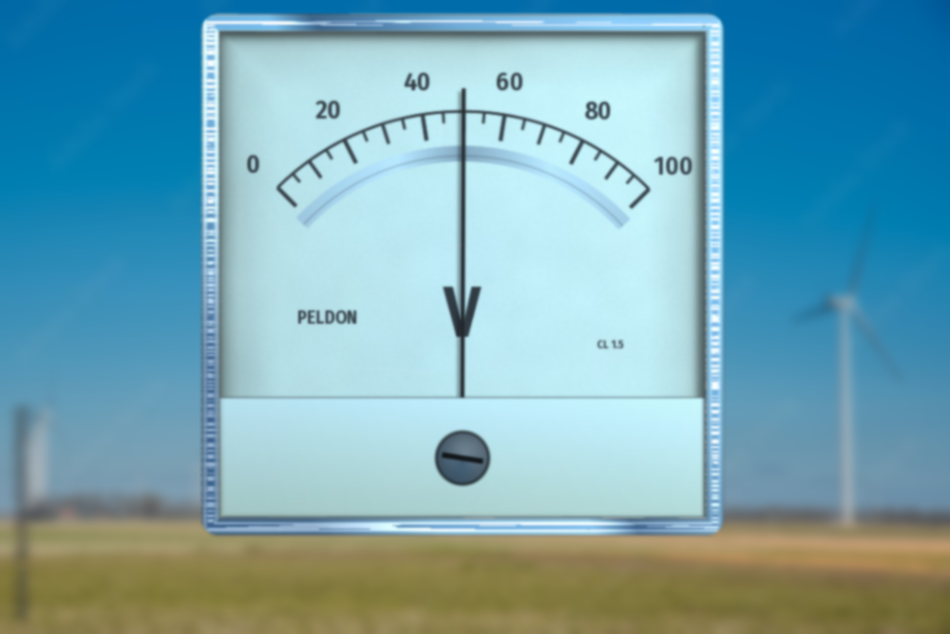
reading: 50V
